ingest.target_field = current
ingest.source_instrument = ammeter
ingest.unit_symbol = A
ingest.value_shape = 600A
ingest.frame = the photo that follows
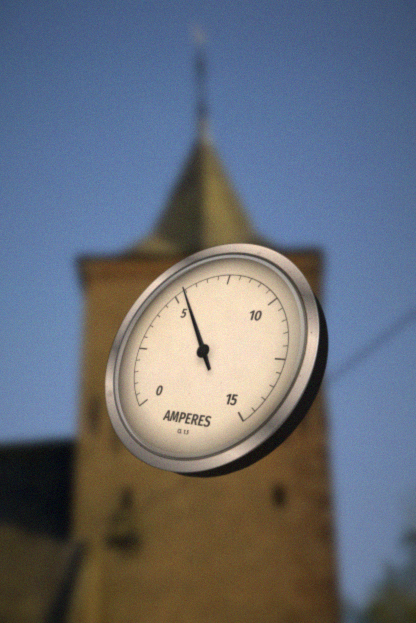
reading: 5.5A
